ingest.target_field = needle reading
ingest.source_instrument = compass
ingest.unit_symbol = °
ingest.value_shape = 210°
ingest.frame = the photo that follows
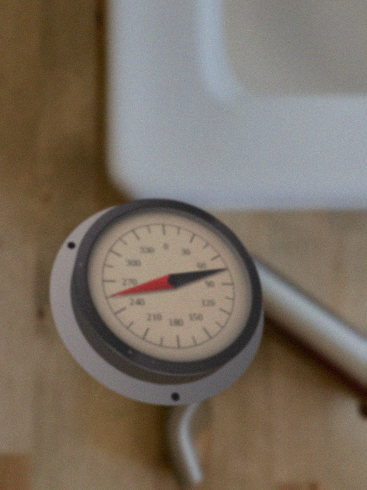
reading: 255°
